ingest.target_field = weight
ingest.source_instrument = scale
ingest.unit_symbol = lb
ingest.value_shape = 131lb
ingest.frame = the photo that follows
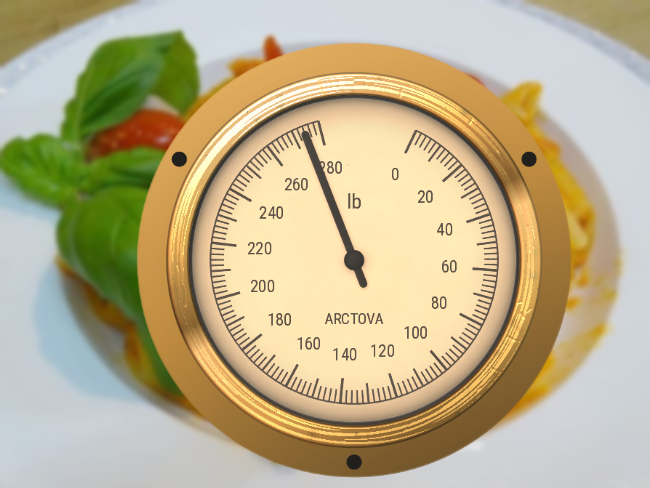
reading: 274lb
